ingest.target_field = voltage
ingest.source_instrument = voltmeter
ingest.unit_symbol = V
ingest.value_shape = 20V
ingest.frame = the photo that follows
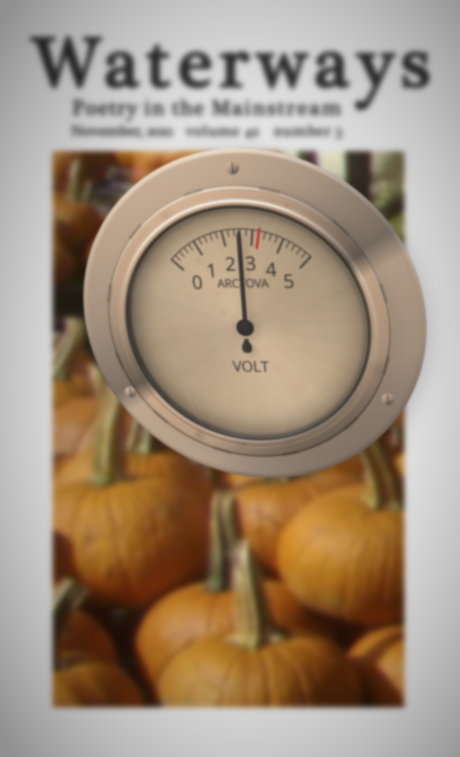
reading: 2.6V
